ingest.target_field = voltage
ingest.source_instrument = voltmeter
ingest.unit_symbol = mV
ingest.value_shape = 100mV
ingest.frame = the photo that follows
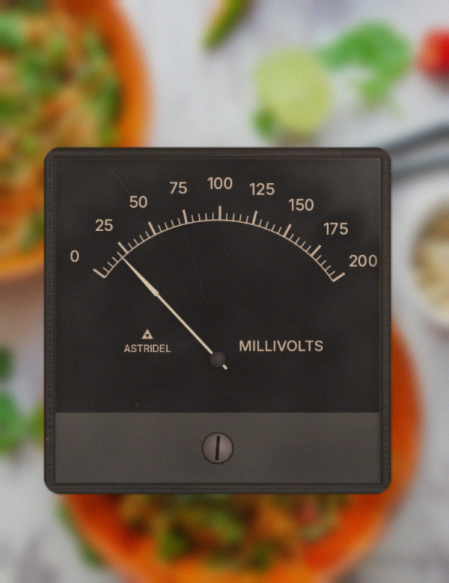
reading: 20mV
